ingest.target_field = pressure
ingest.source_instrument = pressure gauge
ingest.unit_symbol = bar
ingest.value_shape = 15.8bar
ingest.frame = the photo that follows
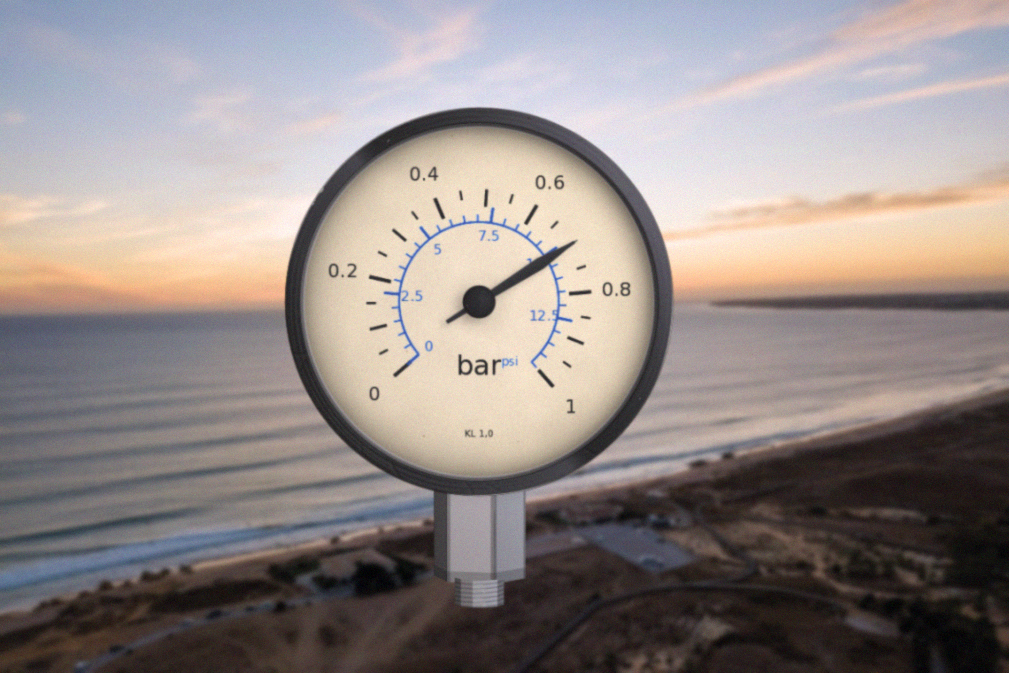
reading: 0.7bar
